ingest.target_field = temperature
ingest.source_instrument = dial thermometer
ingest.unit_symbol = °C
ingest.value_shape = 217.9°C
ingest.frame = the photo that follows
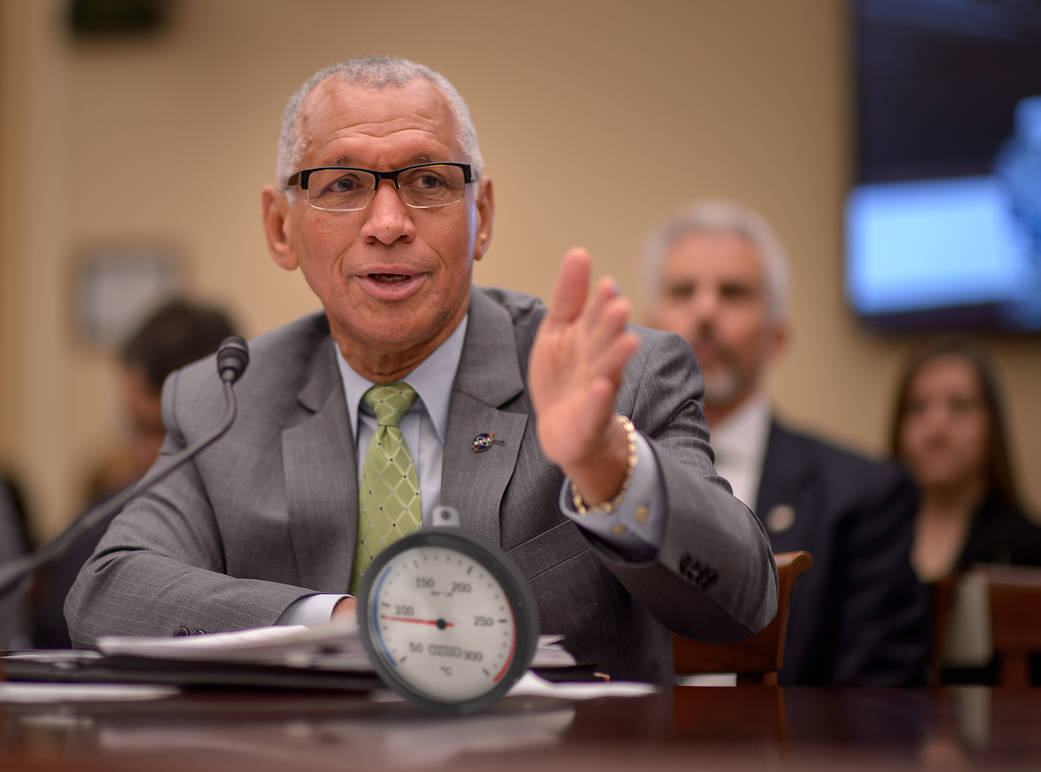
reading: 90°C
